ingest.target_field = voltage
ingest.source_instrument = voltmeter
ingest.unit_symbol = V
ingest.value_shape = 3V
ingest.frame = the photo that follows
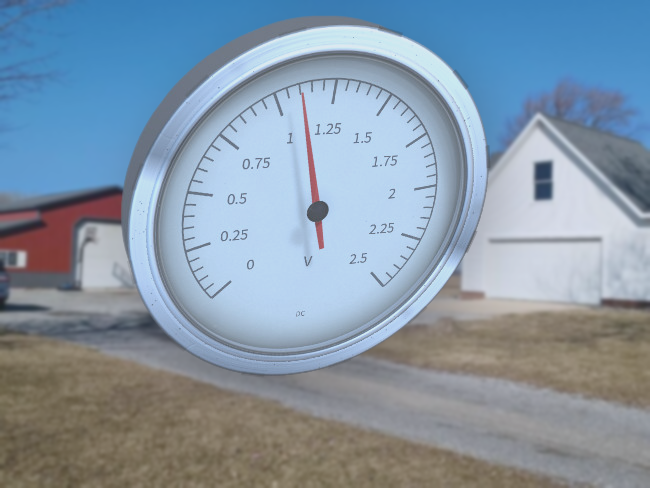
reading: 1.1V
